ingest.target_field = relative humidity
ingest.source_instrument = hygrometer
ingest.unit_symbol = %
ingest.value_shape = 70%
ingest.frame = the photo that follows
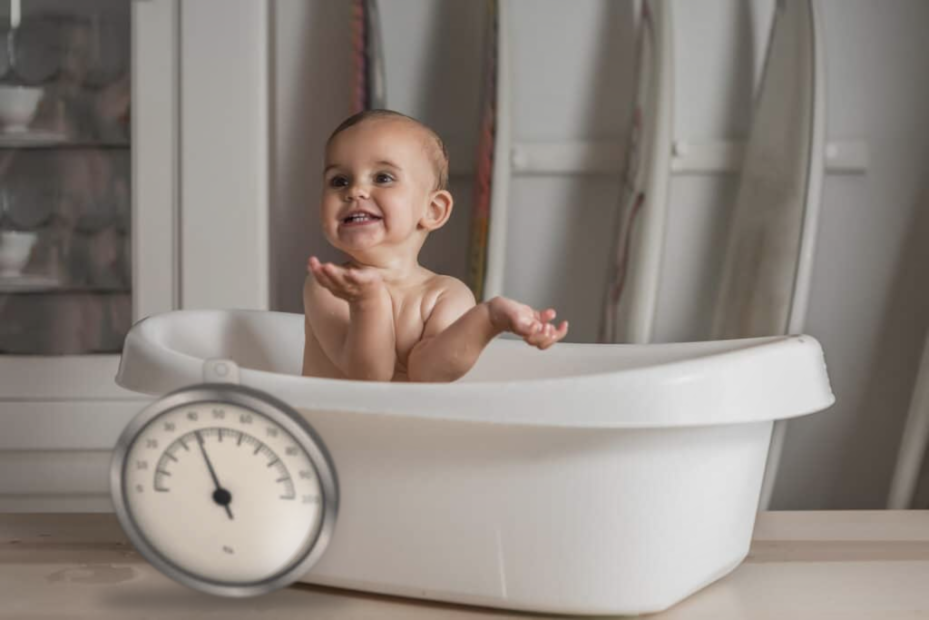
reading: 40%
